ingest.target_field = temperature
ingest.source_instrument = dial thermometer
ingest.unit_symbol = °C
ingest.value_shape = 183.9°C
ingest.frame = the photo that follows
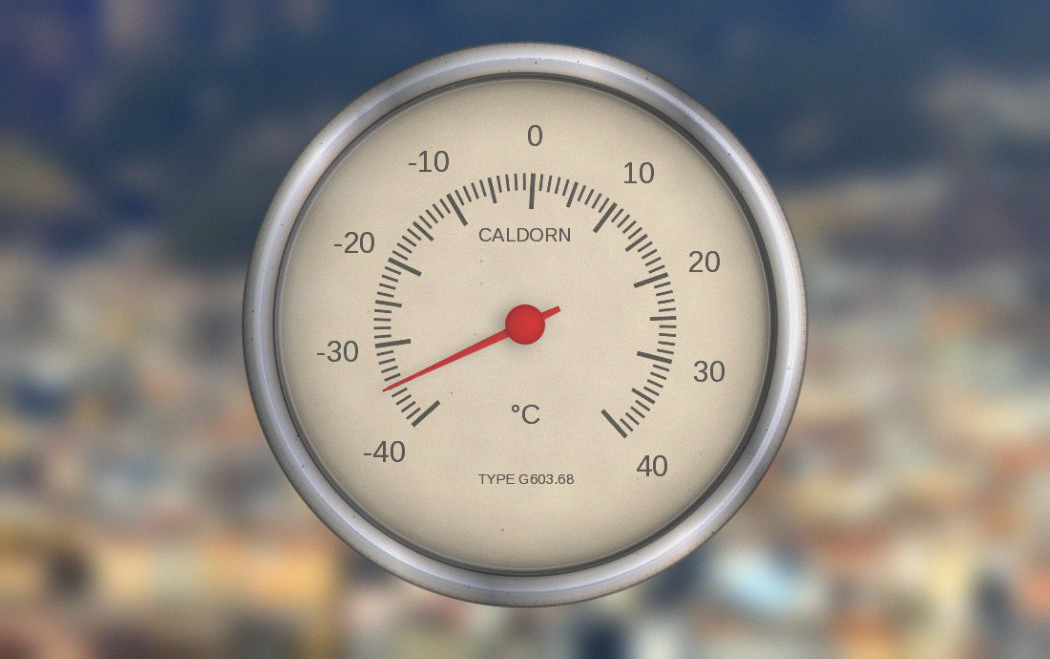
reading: -35°C
